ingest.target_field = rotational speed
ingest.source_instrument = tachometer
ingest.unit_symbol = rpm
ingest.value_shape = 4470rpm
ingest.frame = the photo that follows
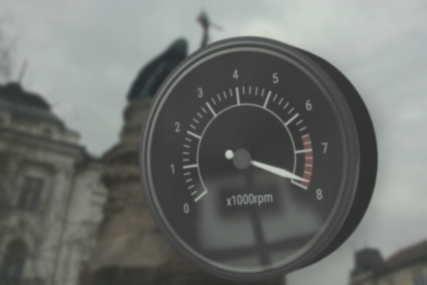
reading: 7800rpm
